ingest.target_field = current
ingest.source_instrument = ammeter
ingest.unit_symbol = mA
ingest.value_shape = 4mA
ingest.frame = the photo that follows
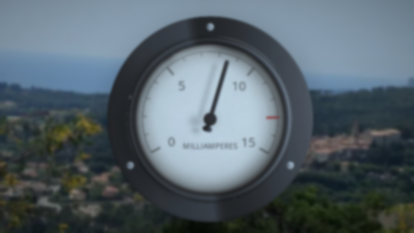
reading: 8.5mA
